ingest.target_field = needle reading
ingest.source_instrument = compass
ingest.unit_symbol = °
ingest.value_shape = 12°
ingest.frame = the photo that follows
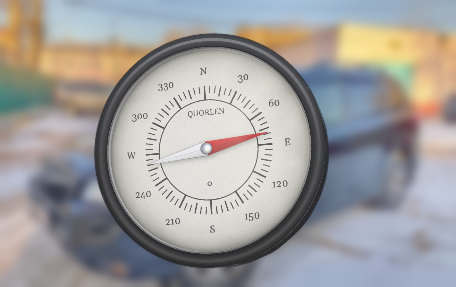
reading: 80°
